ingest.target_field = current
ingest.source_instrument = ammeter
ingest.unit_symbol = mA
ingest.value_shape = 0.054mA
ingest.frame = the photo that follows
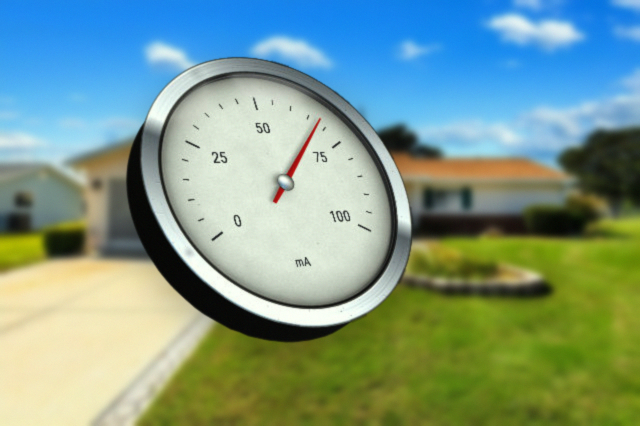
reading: 67.5mA
